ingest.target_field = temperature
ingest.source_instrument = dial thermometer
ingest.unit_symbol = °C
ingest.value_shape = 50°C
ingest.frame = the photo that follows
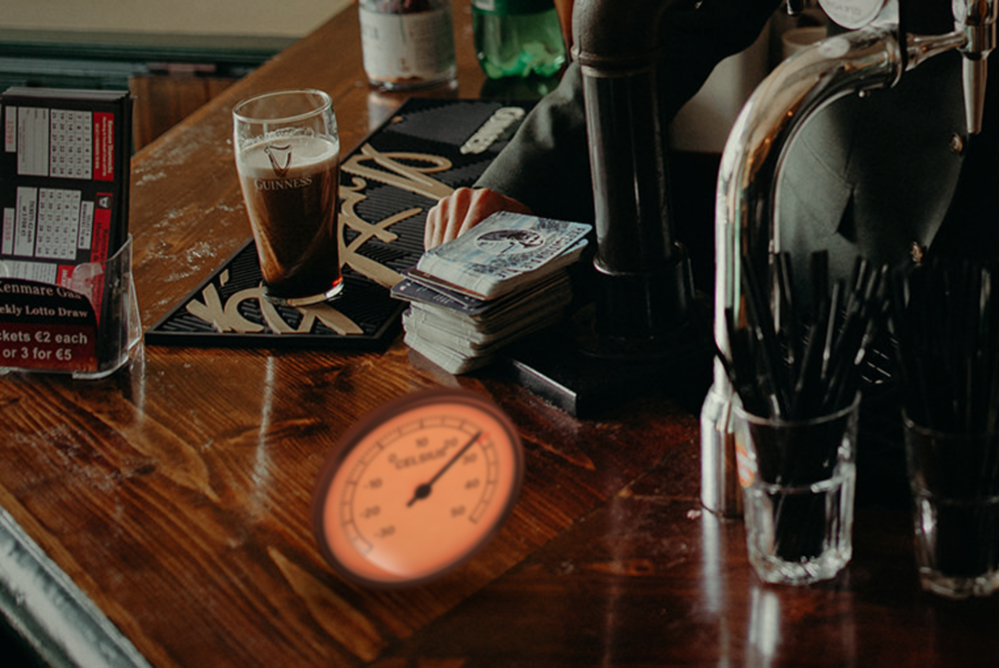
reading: 25°C
